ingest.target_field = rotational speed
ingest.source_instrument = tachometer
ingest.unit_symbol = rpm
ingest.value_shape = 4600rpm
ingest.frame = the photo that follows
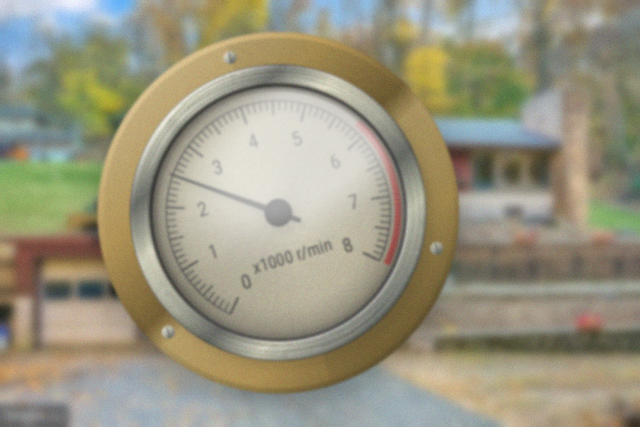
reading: 2500rpm
